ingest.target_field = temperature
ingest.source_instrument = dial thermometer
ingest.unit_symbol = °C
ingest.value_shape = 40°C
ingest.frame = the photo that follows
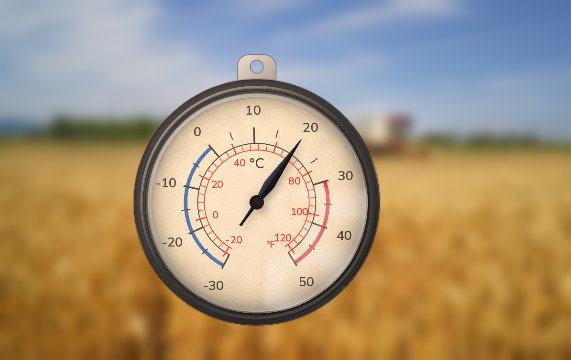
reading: 20°C
